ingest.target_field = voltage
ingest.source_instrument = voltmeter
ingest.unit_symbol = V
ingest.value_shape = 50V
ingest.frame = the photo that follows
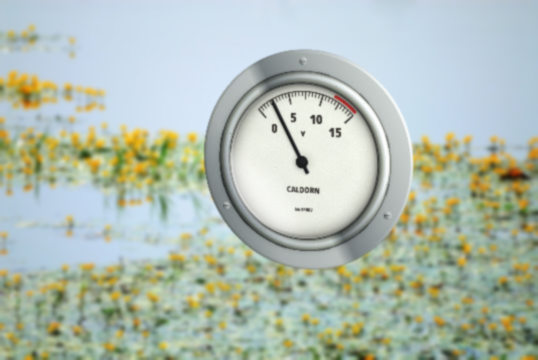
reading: 2.5V
